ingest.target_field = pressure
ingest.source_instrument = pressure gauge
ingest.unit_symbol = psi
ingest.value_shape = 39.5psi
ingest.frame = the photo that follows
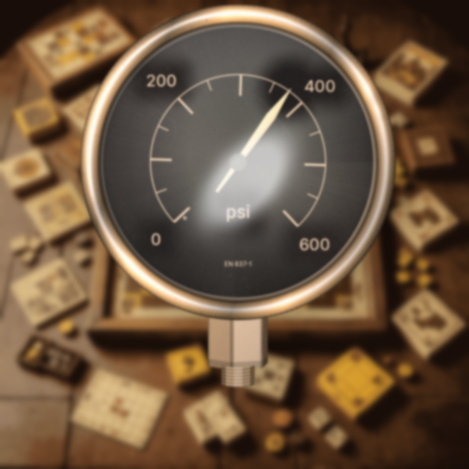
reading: 375psi
